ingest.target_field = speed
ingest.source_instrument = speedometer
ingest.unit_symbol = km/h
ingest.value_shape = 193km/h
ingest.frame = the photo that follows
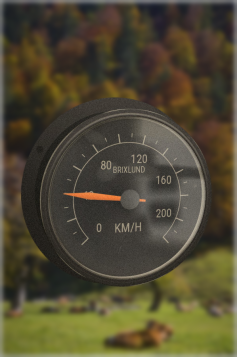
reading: 40km/h
